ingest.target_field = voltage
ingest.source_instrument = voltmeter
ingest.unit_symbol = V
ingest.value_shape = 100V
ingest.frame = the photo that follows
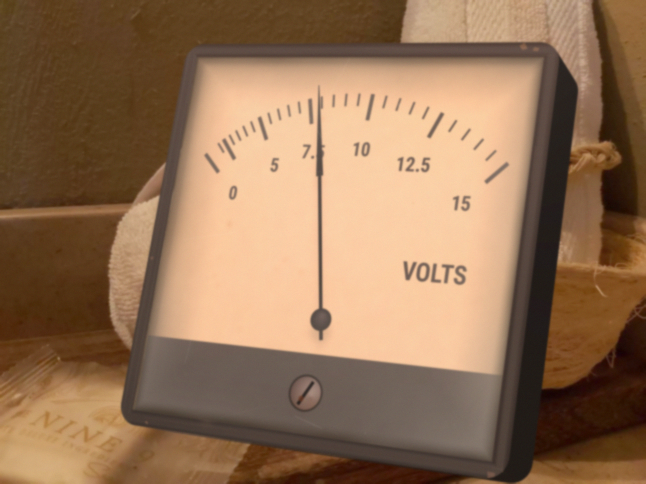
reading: 8V
